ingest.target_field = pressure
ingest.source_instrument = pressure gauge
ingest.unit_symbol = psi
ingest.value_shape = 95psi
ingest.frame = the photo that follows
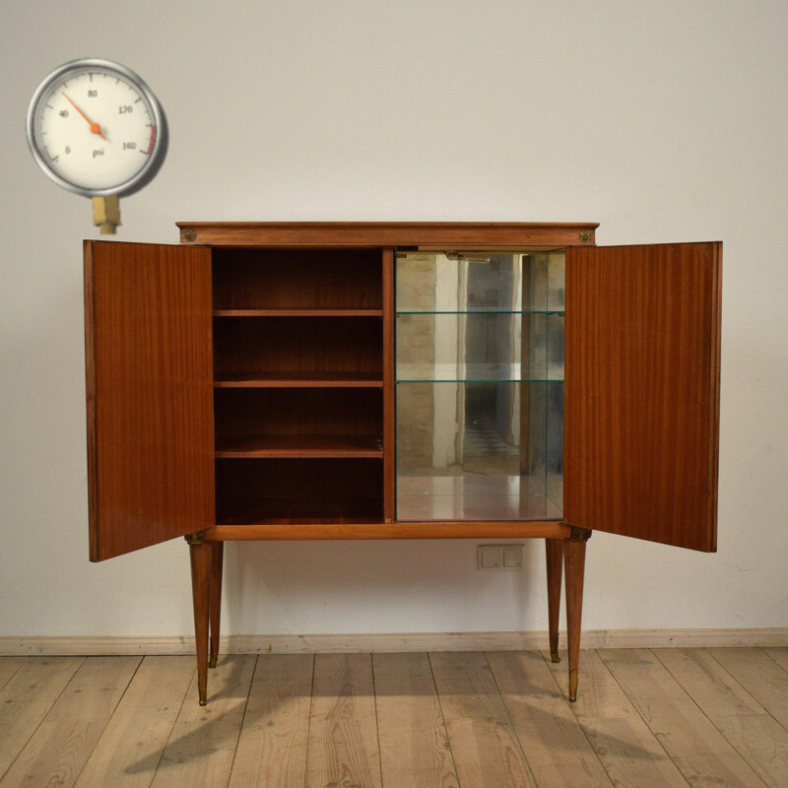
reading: 55psi
